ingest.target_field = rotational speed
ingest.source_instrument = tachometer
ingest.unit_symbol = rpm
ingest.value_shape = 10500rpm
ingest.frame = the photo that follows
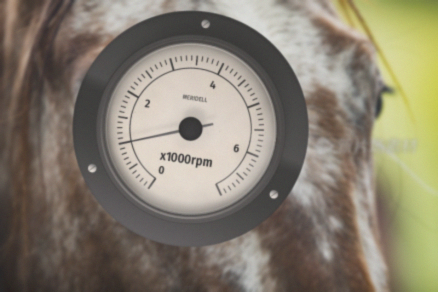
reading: 1000rpm
